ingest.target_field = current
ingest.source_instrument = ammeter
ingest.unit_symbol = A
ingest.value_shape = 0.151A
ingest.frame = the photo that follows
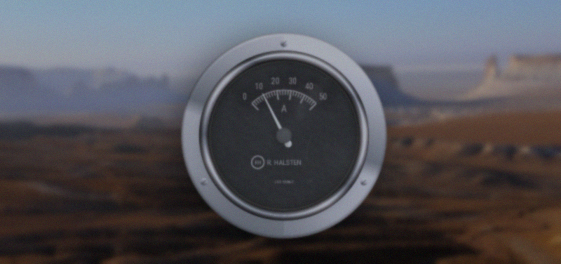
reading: 10A
